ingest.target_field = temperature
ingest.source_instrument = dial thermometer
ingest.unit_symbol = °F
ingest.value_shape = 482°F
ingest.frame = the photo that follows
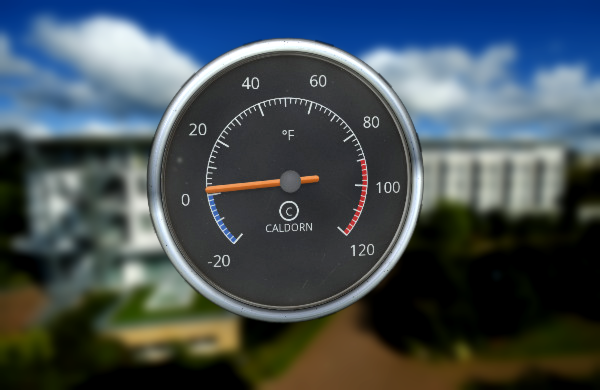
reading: 2°F
